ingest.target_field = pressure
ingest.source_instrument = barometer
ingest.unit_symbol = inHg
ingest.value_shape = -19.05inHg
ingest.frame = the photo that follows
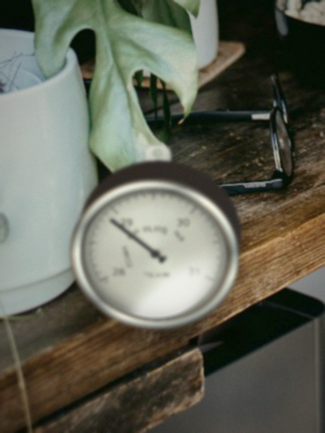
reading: 28.9inHg
